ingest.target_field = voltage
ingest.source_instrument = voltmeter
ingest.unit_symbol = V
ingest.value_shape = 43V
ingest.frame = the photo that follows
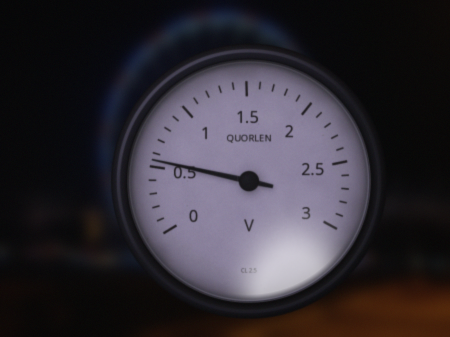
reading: 0.55V
